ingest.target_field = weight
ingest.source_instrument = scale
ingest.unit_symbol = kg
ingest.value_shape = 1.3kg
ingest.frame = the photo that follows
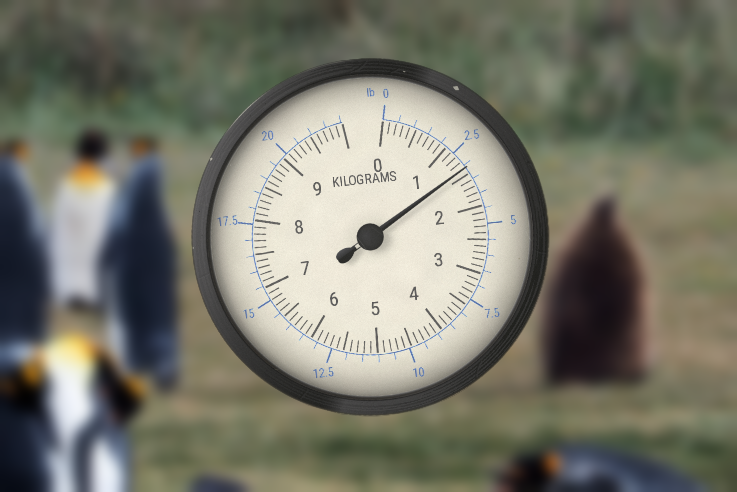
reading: 1.4kg
